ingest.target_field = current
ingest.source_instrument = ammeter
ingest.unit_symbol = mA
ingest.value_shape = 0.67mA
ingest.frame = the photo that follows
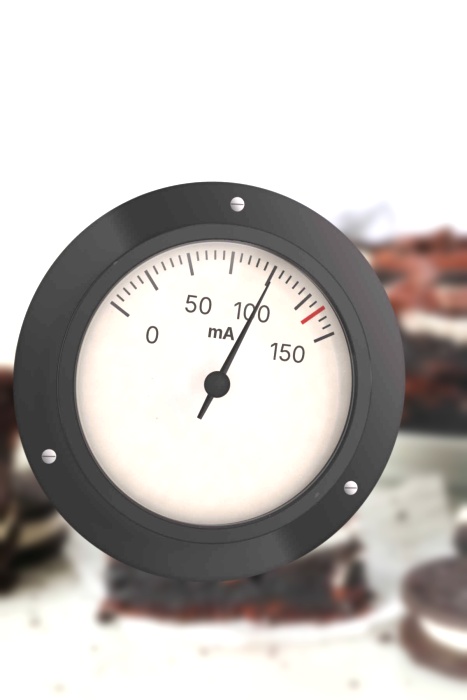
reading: 100mA
